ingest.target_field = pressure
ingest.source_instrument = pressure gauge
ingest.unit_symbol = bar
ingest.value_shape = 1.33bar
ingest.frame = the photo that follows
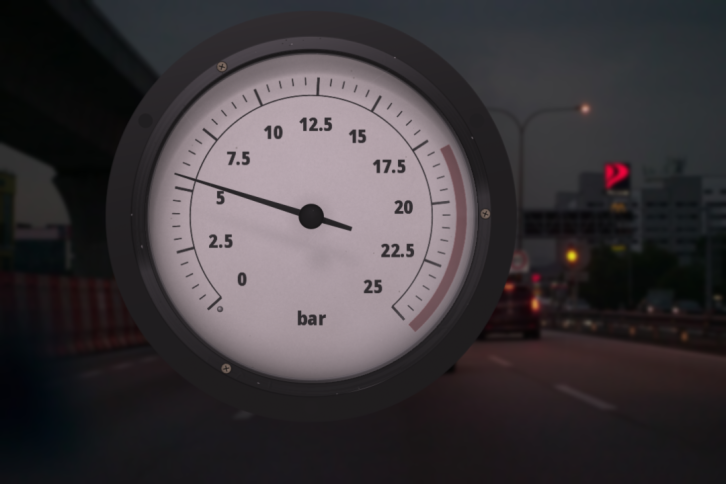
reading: 5.5bar
